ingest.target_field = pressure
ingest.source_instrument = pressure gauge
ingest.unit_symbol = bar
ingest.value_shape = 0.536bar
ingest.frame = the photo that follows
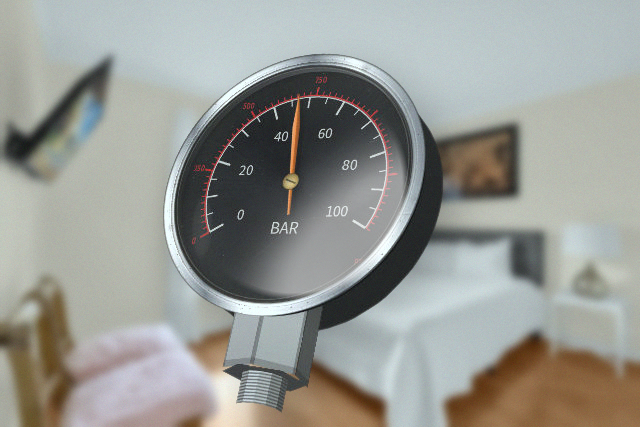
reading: 47.5bar
